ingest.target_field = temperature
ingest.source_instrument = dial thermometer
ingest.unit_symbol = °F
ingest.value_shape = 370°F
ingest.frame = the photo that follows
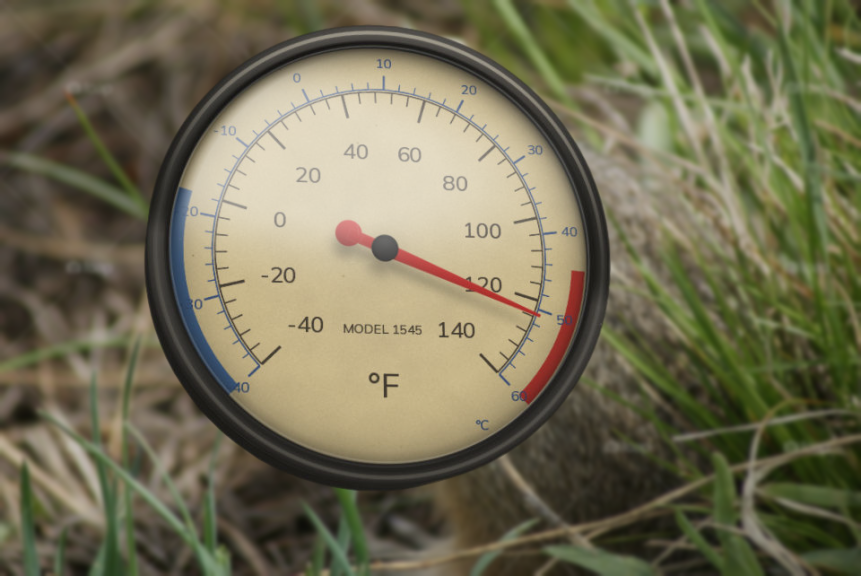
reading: 124°F
